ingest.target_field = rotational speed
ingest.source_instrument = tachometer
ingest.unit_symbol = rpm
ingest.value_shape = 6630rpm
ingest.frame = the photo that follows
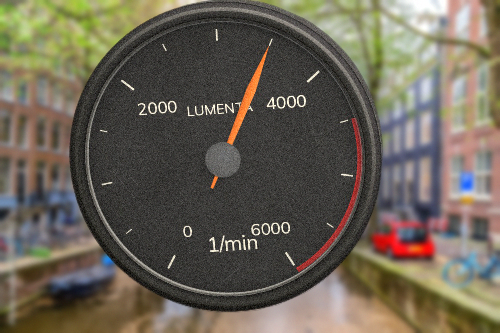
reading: 3500rpm
